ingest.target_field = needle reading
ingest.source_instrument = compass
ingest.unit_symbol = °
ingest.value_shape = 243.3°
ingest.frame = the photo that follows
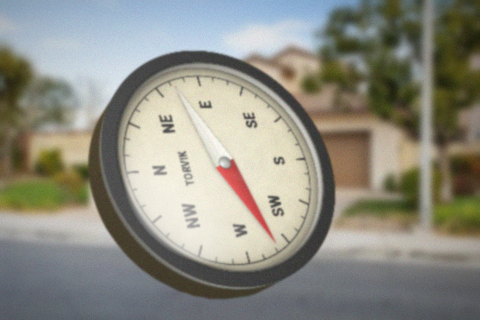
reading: 250°
